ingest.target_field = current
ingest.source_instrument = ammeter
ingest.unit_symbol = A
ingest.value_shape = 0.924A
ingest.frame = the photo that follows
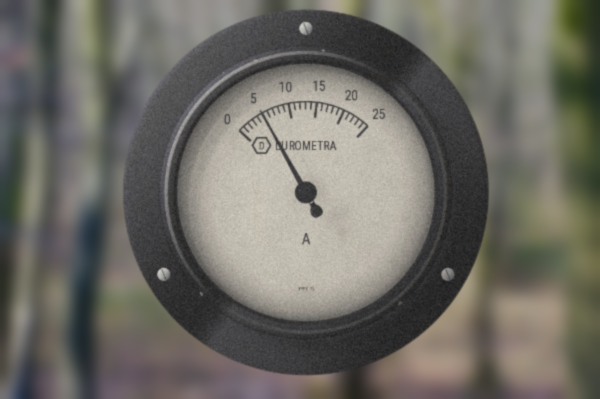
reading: 5A
